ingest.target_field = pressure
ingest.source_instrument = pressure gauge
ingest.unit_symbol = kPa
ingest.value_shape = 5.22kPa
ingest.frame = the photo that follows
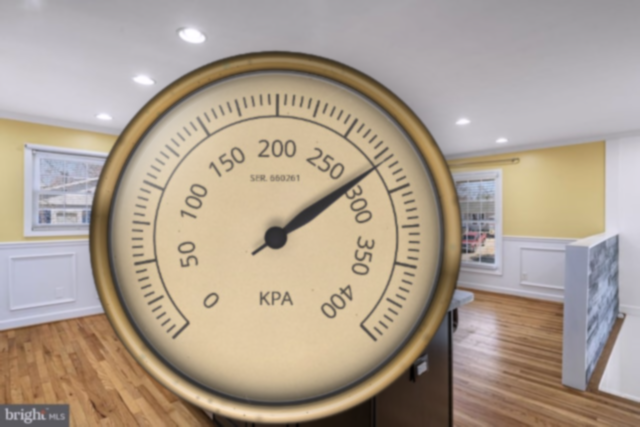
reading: 280kPa
